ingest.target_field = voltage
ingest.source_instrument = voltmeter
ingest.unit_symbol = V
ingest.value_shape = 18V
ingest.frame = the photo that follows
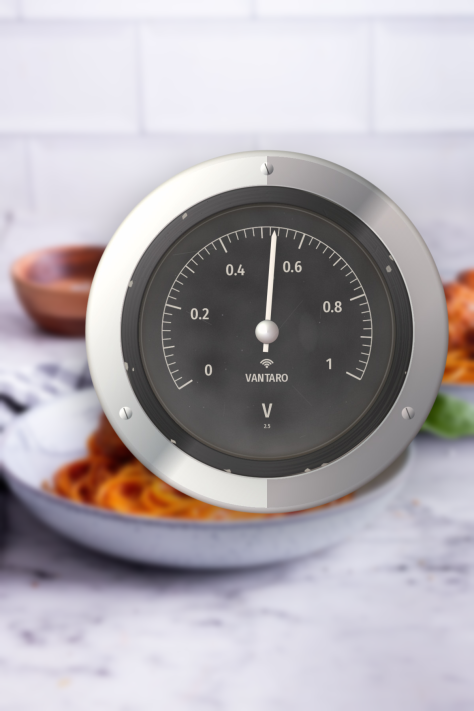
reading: 0.53V
